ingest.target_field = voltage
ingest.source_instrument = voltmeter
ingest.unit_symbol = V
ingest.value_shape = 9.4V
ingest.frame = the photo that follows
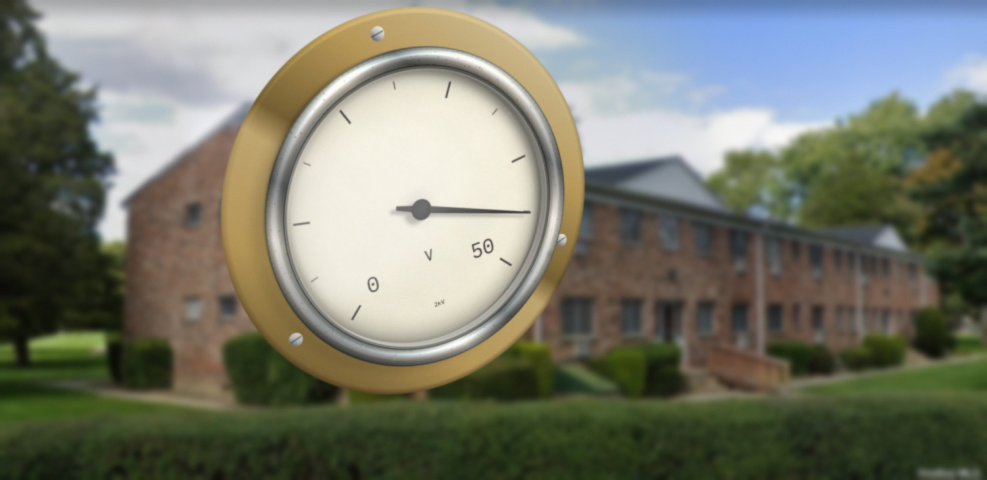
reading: 45V
